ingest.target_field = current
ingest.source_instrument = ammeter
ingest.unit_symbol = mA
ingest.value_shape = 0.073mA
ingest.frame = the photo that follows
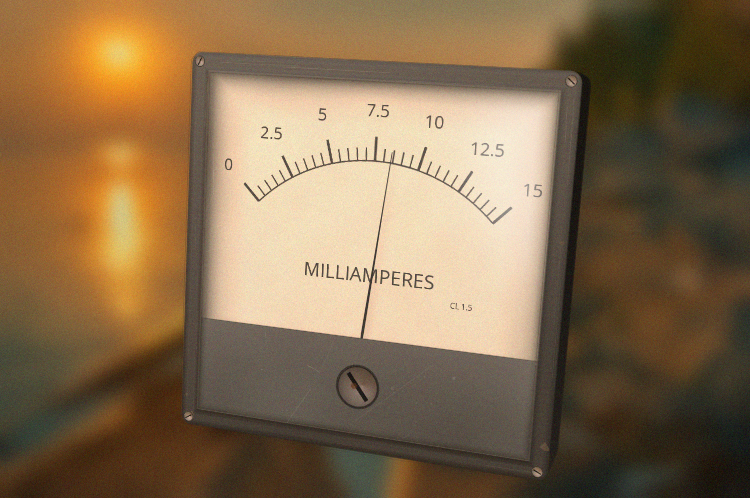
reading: 8.5mA
